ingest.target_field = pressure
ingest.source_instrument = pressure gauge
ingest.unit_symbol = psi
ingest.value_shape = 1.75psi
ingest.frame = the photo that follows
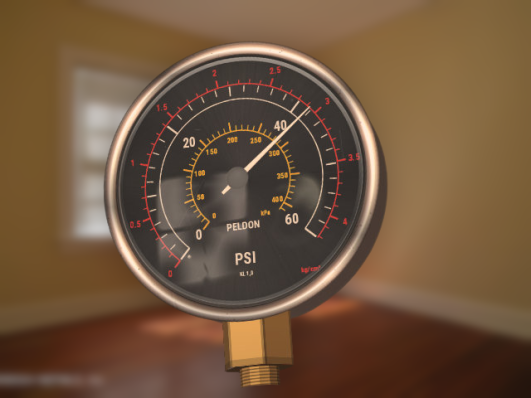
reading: 42psi
